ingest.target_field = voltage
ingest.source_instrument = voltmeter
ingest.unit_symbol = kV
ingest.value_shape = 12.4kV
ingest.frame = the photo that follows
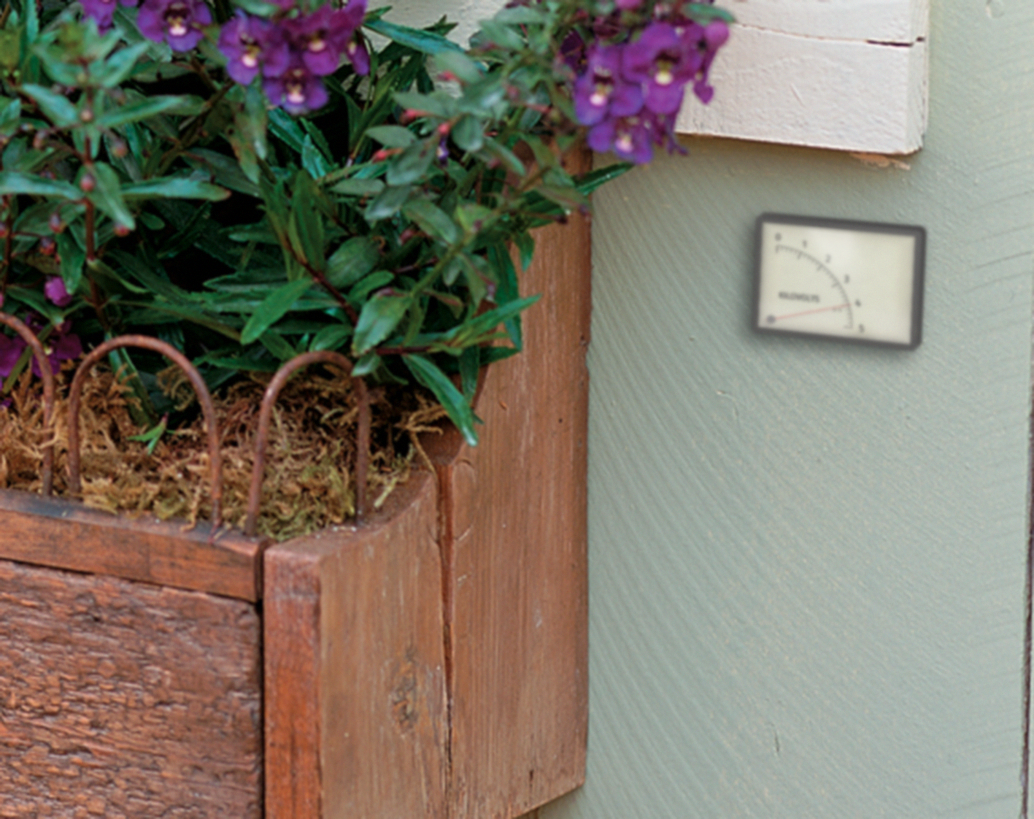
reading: 4kV
